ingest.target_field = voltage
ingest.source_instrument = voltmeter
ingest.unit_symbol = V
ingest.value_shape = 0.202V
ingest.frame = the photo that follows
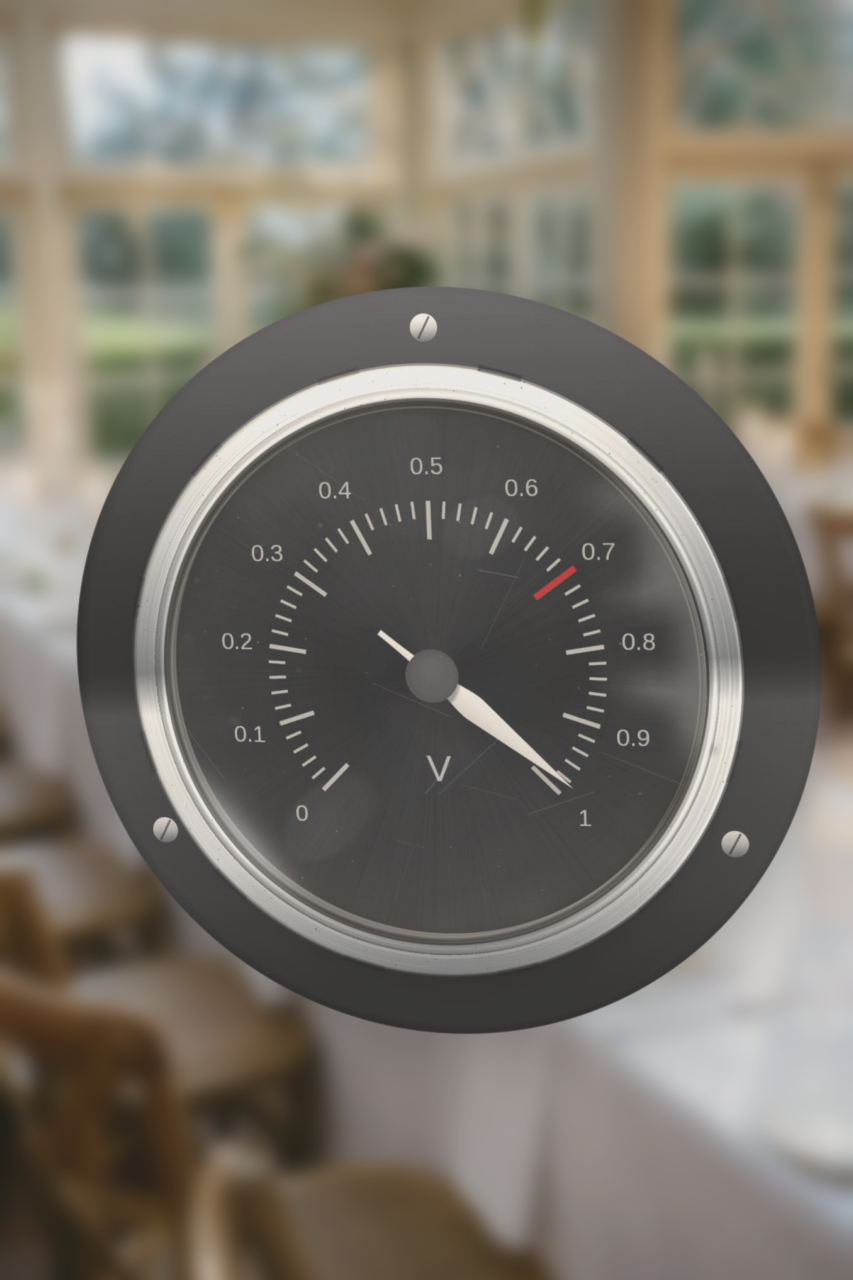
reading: 0.98V
